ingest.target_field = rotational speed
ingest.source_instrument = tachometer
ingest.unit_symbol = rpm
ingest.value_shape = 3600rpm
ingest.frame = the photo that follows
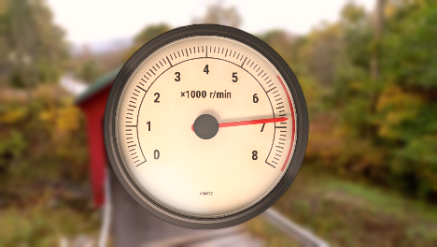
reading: 6800rpm
